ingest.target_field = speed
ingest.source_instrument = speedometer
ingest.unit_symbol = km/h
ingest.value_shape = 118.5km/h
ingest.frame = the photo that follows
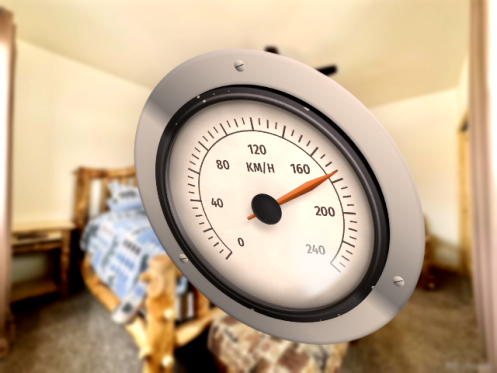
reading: 175km/h
